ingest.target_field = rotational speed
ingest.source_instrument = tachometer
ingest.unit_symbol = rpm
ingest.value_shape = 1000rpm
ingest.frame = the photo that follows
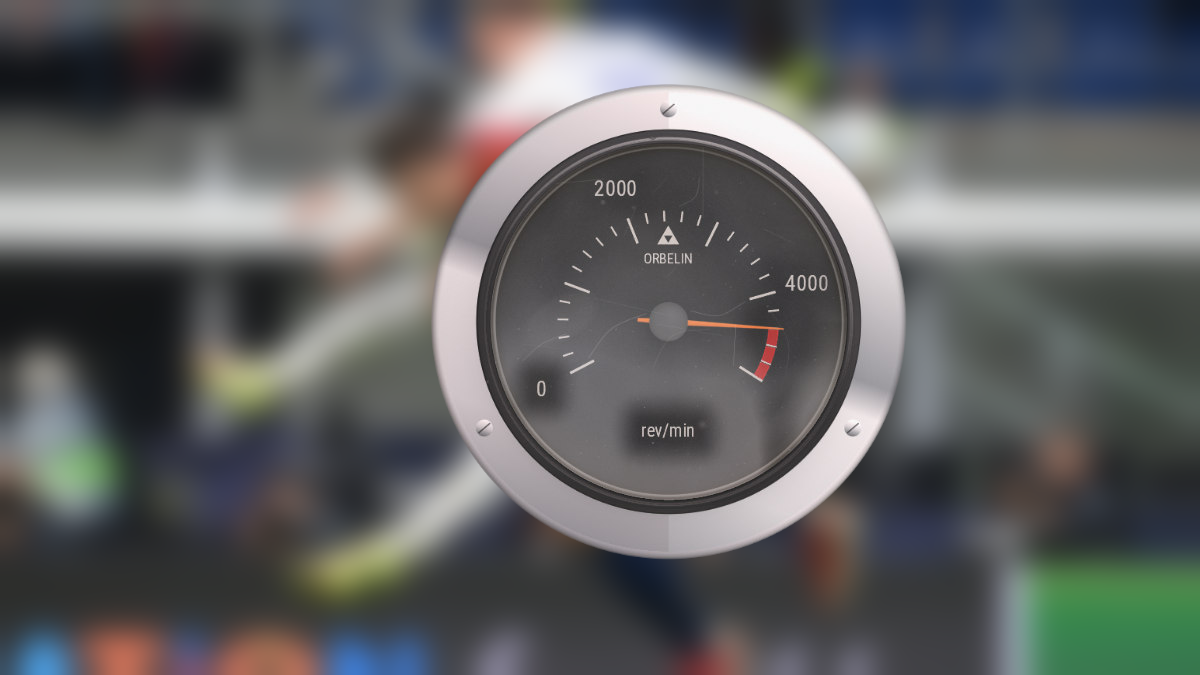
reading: 4400rpm
